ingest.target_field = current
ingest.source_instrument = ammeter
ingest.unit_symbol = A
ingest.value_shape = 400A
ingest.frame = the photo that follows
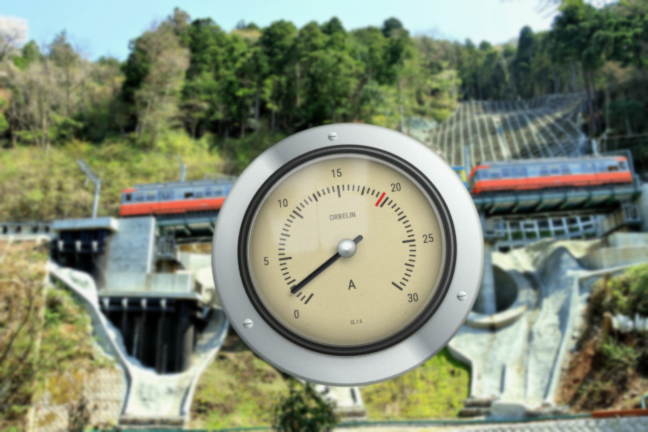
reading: 1.5A
